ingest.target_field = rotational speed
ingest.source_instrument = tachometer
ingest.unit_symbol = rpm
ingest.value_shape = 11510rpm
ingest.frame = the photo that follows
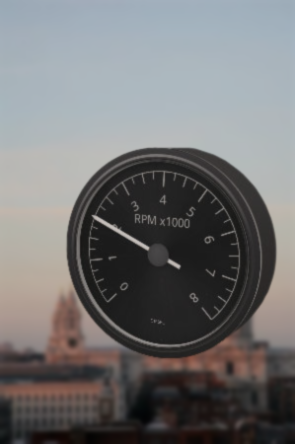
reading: 2000rpm
